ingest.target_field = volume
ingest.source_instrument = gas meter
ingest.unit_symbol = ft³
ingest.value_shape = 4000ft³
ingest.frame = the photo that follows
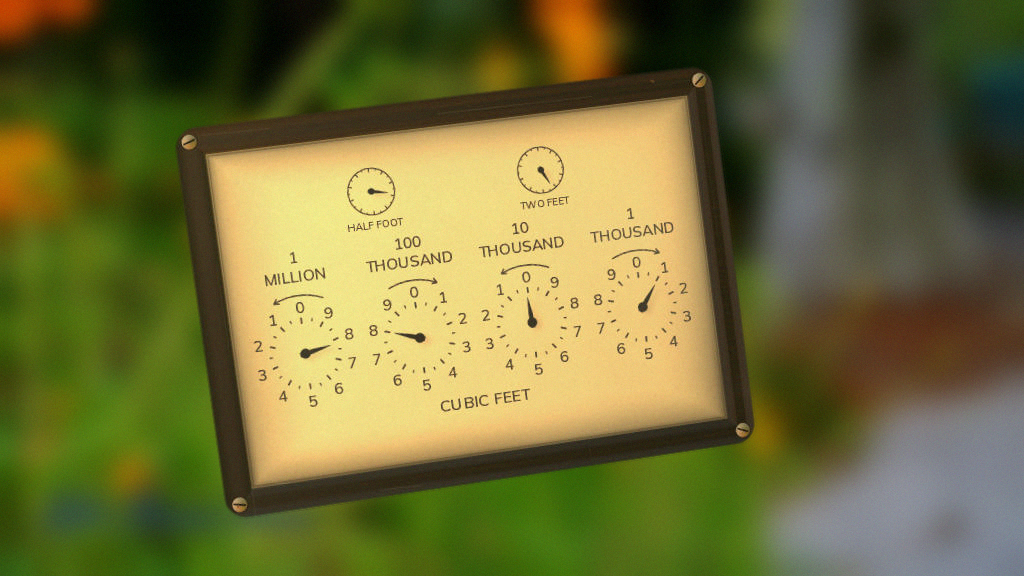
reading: 780100ft³
